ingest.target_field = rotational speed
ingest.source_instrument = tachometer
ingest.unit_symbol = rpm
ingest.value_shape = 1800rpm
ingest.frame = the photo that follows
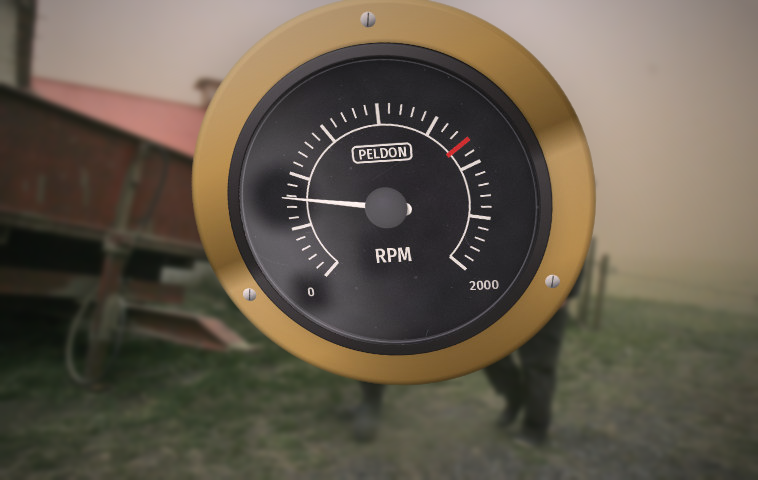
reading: 400rpm
